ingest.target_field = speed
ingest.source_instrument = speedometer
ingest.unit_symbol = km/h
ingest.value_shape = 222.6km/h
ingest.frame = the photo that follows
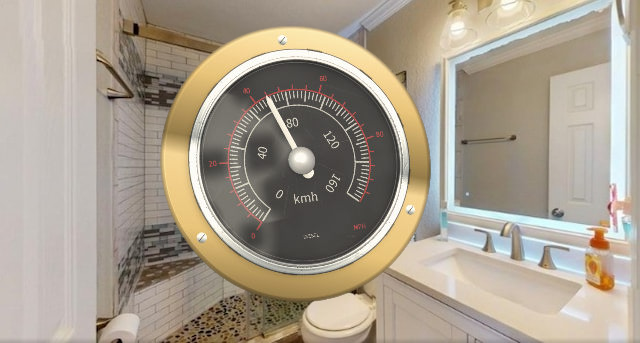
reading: 70km/h
